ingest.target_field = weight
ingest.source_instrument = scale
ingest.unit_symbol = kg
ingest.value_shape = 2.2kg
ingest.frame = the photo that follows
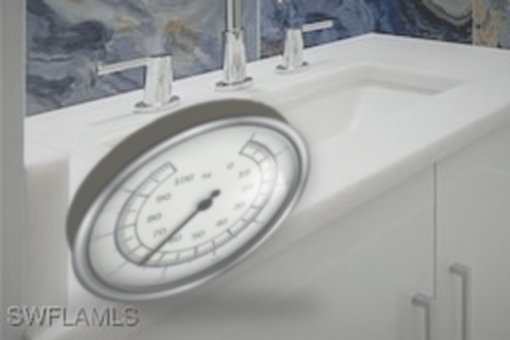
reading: 65kg
